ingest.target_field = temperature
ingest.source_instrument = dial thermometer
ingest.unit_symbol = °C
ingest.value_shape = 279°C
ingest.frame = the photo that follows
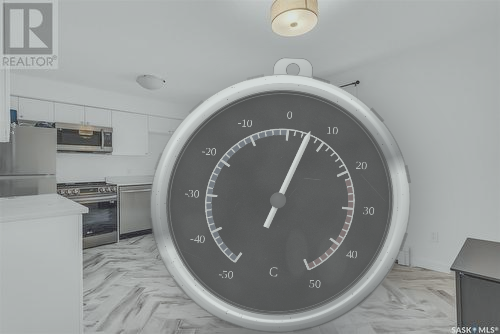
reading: 6°C
